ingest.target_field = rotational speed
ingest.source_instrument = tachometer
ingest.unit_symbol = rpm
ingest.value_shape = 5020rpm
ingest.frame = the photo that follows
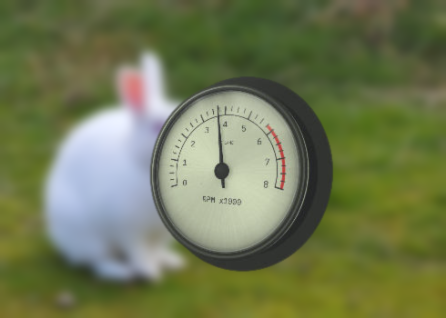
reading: 3750rpm
